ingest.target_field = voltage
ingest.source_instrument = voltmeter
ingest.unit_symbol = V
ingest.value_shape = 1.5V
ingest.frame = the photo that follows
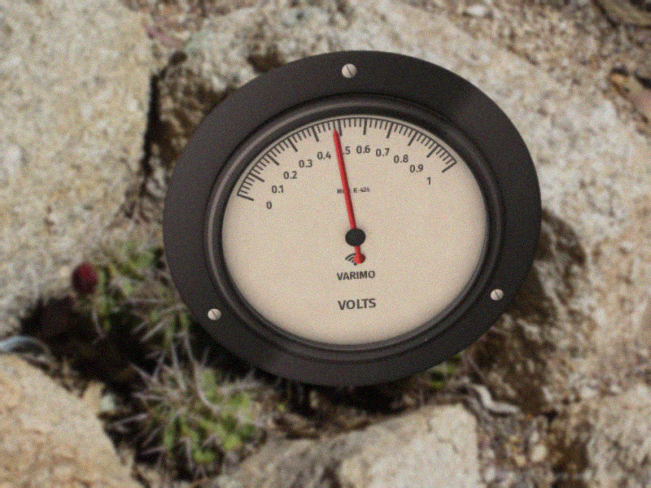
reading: 0.48V
